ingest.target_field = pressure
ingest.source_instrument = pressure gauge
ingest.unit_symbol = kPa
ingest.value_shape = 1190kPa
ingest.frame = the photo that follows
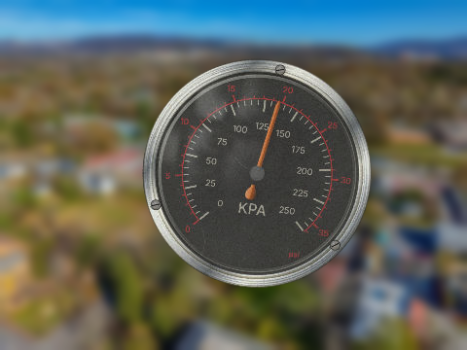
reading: 135kPa
